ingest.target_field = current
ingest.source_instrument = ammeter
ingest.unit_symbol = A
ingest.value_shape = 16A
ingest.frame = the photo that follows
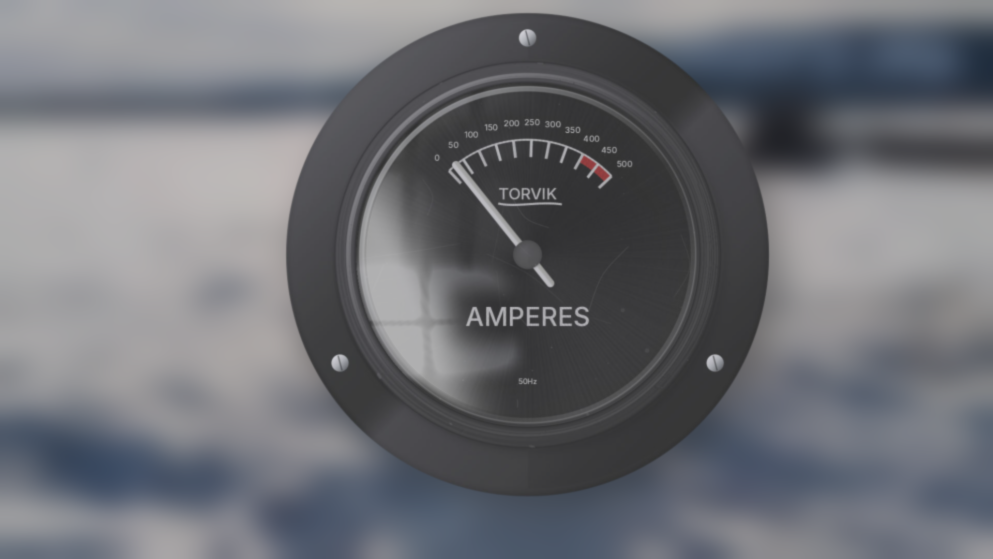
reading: 25A
